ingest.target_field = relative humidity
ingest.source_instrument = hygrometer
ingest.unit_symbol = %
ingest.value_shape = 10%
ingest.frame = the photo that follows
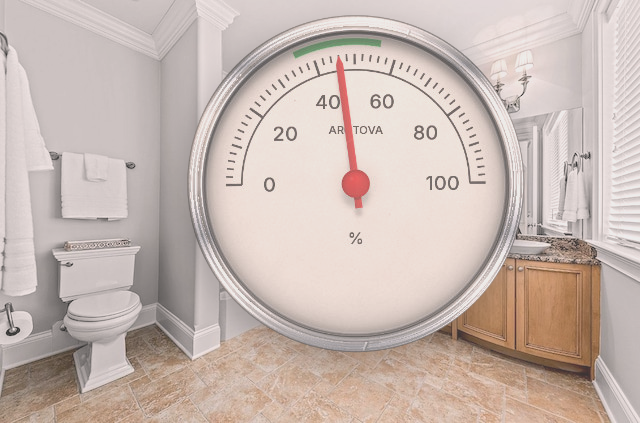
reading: 46%
